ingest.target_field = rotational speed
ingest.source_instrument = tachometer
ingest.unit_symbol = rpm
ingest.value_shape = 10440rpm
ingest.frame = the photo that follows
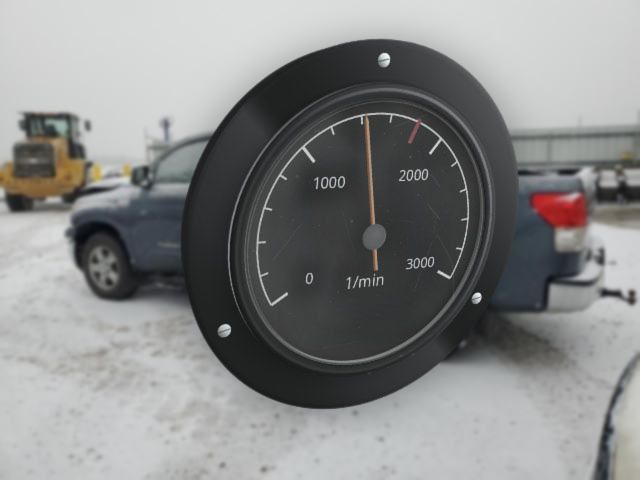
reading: 1400rpm
